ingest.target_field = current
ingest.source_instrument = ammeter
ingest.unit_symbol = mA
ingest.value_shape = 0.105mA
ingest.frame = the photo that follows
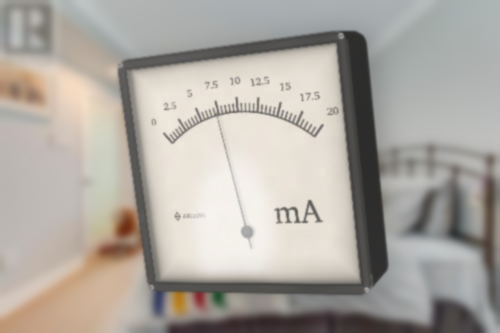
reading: 7.5mA
